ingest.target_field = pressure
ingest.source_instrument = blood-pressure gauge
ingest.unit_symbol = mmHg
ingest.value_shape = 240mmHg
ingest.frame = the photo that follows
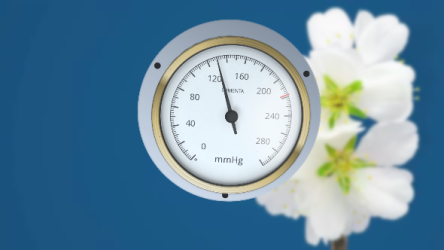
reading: 130mmHg
